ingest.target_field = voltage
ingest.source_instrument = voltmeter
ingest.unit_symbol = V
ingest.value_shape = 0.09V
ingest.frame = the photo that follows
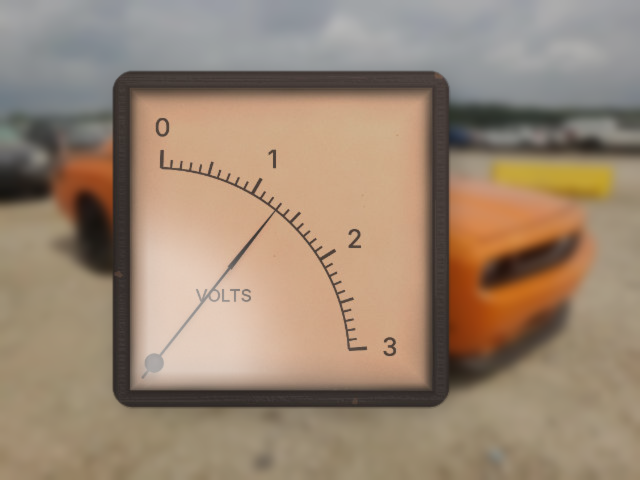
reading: 1.3V
